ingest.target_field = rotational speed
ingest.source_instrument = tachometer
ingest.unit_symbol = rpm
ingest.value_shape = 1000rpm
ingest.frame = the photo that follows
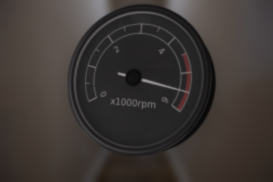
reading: 5500rpm
